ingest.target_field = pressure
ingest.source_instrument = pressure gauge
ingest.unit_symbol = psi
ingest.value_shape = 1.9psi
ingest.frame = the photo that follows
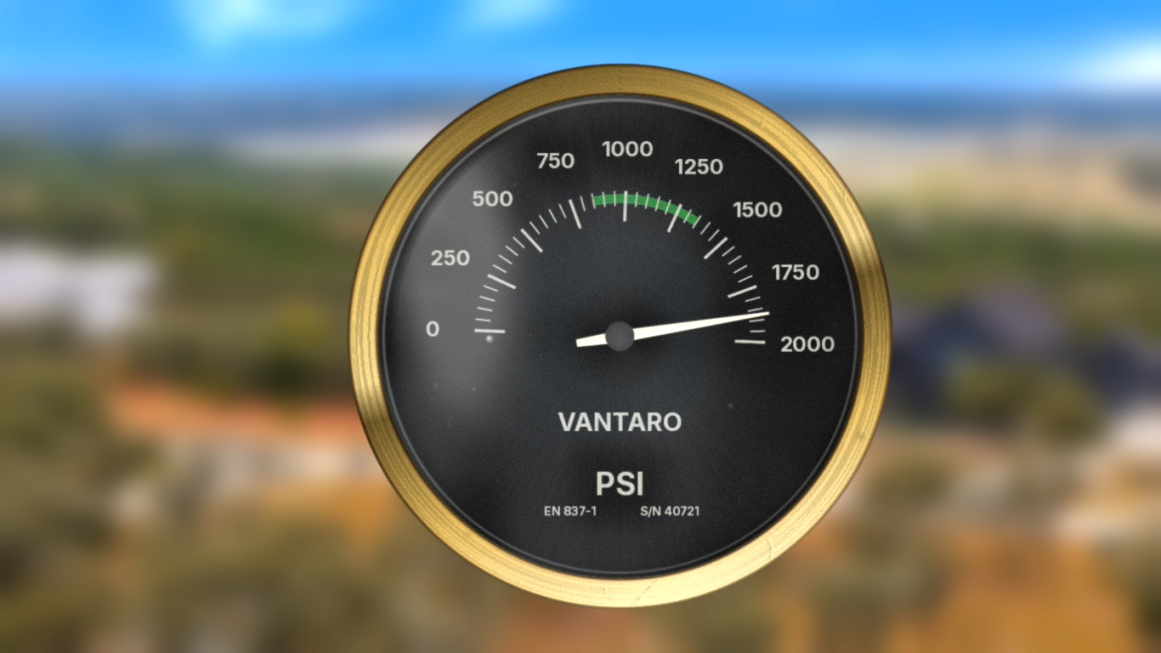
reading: 1875psi
